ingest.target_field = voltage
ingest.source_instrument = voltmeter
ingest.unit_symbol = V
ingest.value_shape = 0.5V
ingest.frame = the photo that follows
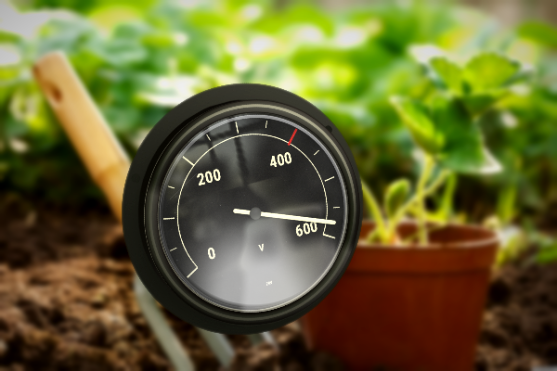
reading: 575V
